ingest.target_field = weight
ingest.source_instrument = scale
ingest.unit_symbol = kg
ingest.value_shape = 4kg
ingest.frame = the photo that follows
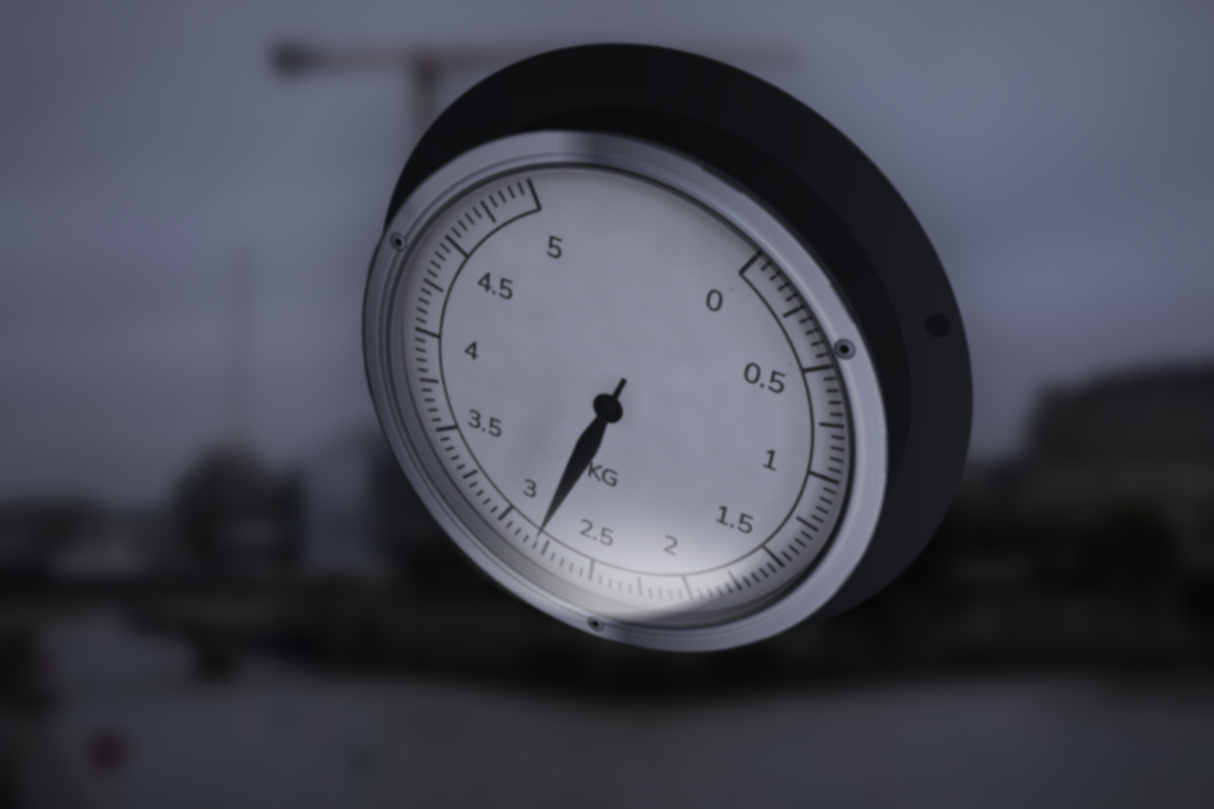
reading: 2.8kg
